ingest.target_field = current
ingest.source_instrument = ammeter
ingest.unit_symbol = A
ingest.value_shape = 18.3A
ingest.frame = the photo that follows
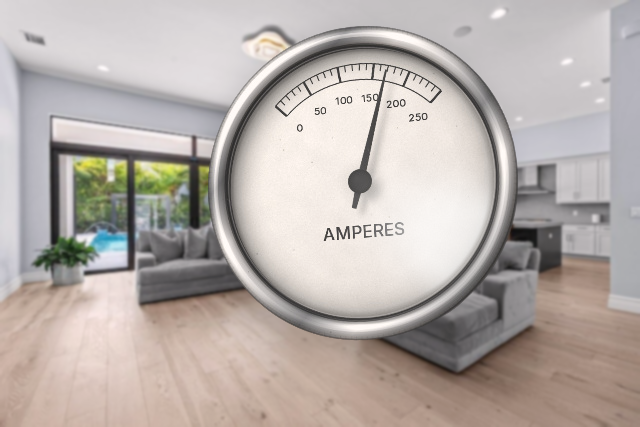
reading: 170A
